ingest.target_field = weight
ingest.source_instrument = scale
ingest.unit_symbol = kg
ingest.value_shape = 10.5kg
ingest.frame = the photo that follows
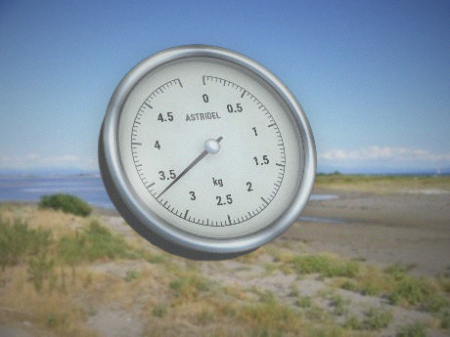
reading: 3.35kg
